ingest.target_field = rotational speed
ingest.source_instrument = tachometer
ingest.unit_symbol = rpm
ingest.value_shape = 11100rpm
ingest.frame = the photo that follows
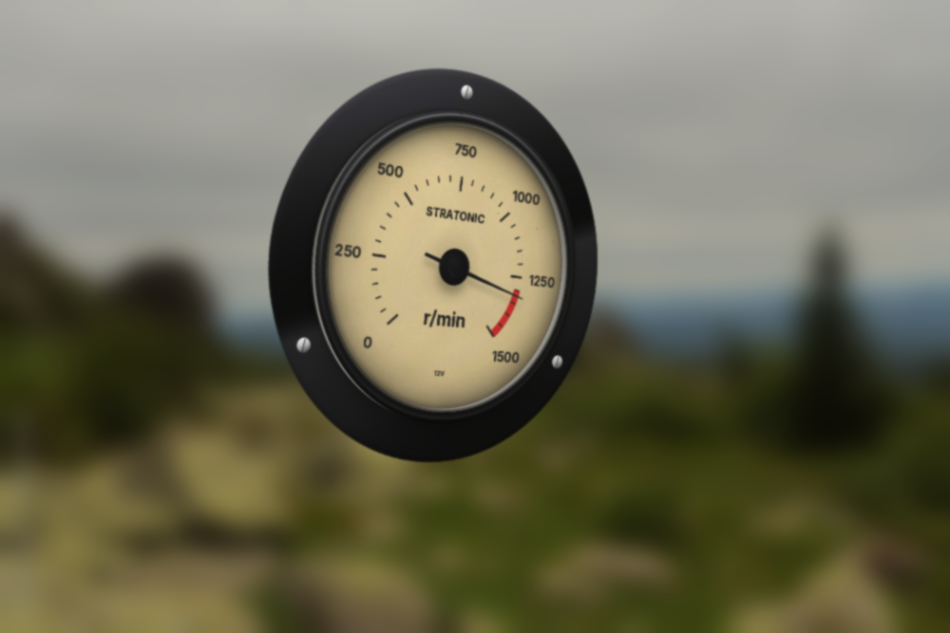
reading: 1325rpm
